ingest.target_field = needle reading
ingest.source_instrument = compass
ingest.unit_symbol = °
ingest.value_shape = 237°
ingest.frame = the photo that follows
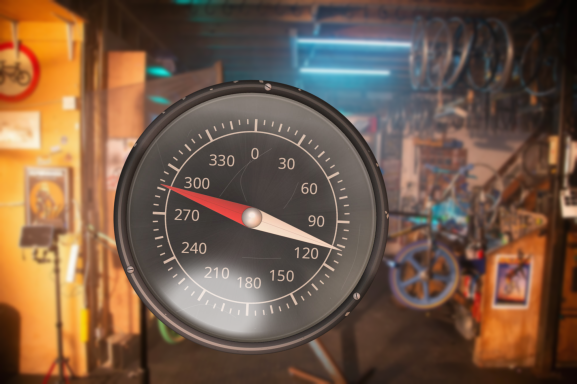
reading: 287.5°
